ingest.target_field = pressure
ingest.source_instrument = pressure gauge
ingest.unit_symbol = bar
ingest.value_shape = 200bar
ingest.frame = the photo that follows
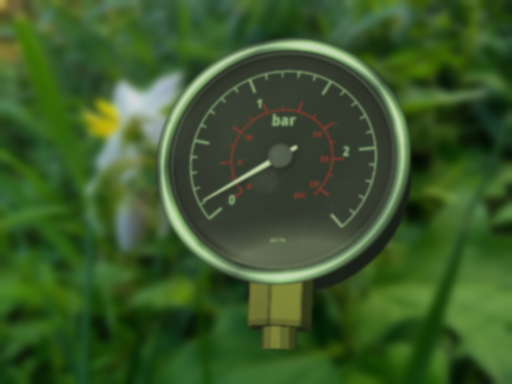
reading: 0.1bar
